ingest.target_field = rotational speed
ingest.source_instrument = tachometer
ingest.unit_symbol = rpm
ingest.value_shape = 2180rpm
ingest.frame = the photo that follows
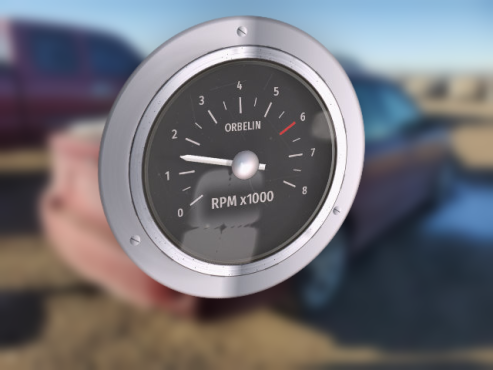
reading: 1500rpm
